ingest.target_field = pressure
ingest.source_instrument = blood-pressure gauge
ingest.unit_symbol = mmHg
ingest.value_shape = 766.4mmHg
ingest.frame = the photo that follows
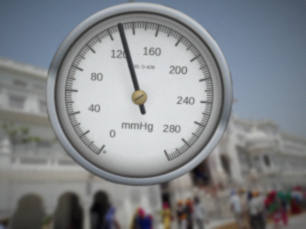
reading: 130mmHg
